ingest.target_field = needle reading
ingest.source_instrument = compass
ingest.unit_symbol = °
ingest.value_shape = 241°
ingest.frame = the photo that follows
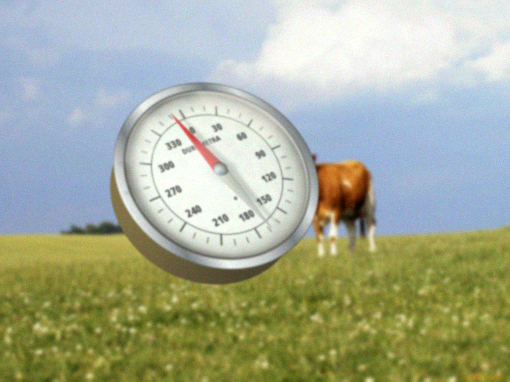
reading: 350°
